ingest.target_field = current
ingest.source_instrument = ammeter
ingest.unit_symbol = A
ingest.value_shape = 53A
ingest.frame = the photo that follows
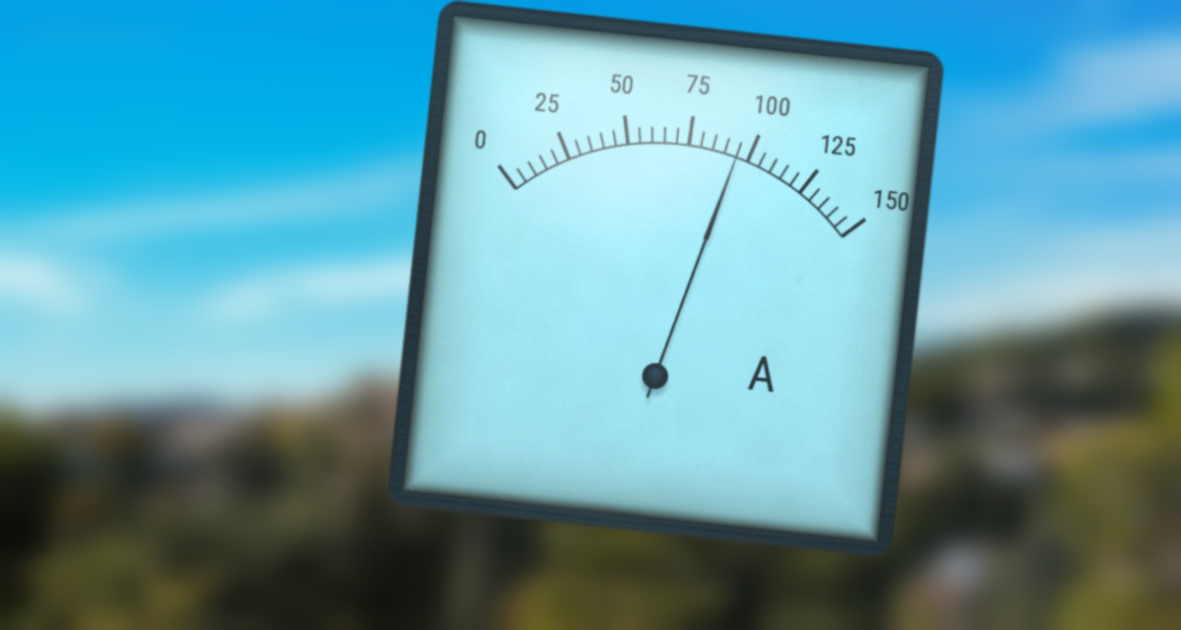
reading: 95A
